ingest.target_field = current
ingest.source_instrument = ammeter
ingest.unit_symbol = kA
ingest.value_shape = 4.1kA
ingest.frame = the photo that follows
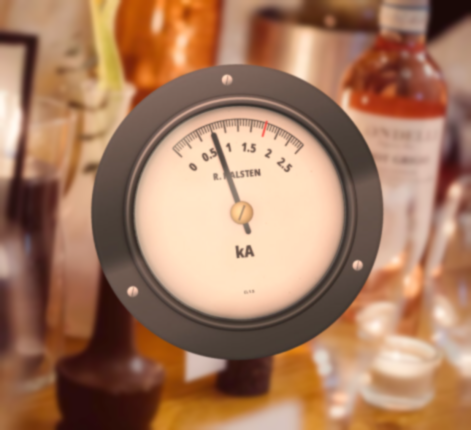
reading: 0.75kA
